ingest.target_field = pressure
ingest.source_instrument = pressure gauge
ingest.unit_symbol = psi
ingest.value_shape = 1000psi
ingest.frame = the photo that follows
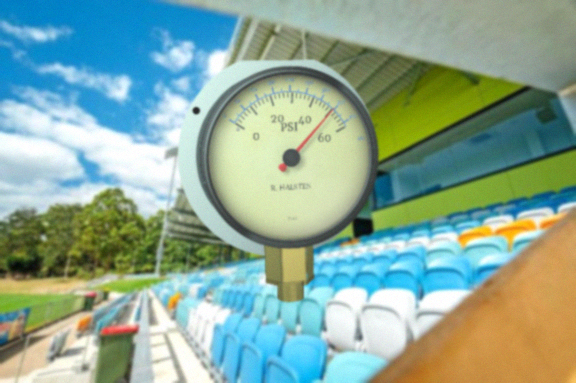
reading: 50psi
